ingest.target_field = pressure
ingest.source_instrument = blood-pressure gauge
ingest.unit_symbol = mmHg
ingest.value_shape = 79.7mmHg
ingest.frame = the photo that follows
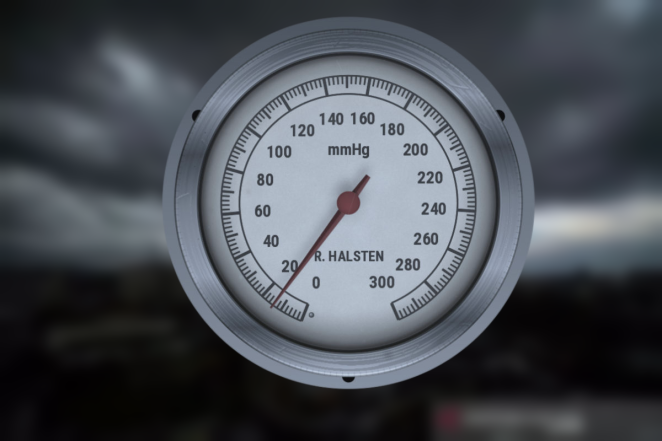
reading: 14mmHg
